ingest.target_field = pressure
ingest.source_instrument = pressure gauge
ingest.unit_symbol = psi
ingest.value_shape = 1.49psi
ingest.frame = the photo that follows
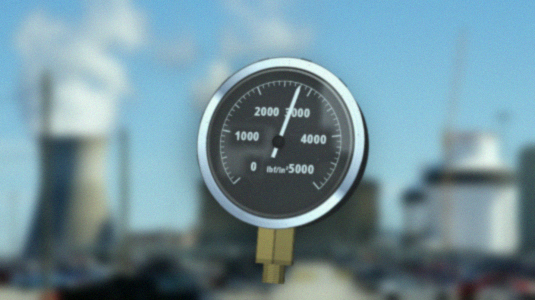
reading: 2800psi
